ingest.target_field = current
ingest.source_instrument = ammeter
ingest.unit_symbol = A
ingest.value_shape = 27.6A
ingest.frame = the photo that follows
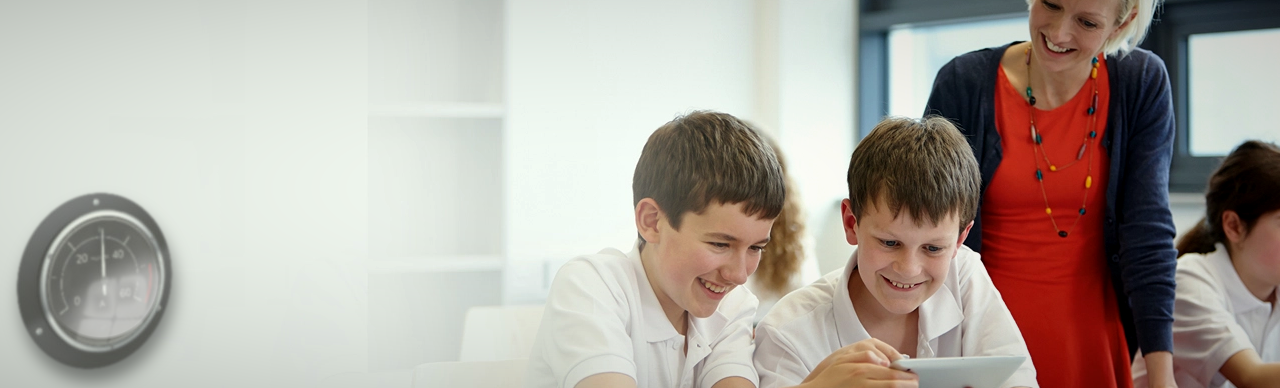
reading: 30A
